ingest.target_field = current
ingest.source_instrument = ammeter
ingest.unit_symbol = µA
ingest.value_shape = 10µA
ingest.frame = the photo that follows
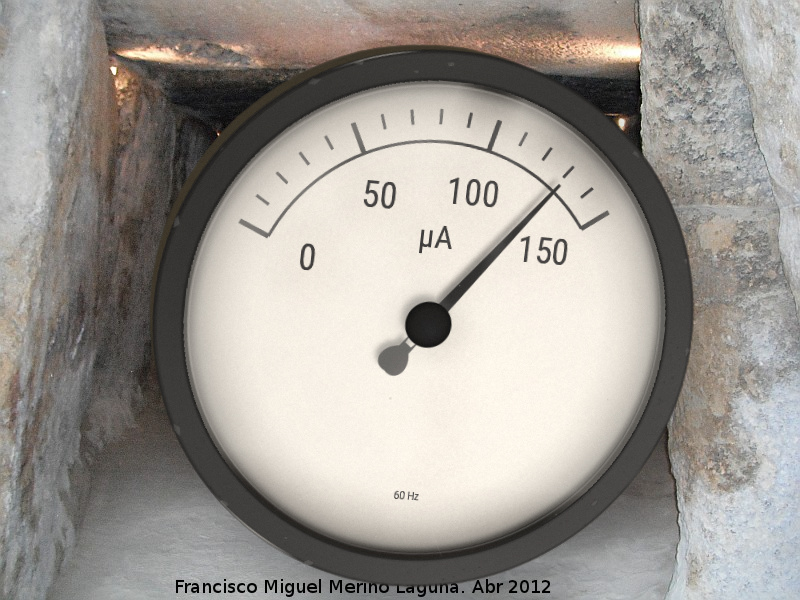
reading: 130µA
